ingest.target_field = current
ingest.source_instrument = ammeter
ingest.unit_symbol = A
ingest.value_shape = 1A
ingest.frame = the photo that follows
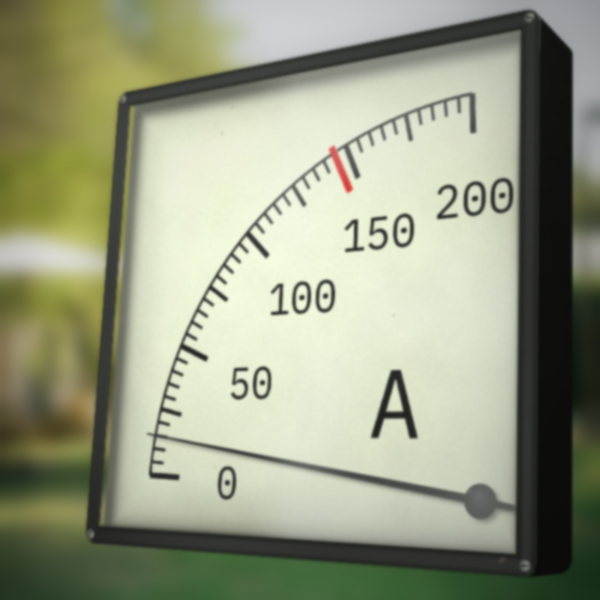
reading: 15A
